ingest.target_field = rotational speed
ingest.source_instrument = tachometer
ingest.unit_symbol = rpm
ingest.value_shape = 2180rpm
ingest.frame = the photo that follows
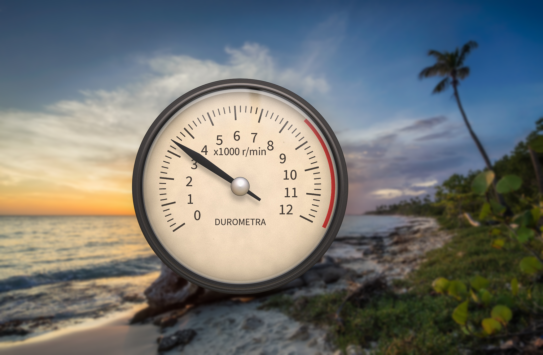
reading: 3400rpm
